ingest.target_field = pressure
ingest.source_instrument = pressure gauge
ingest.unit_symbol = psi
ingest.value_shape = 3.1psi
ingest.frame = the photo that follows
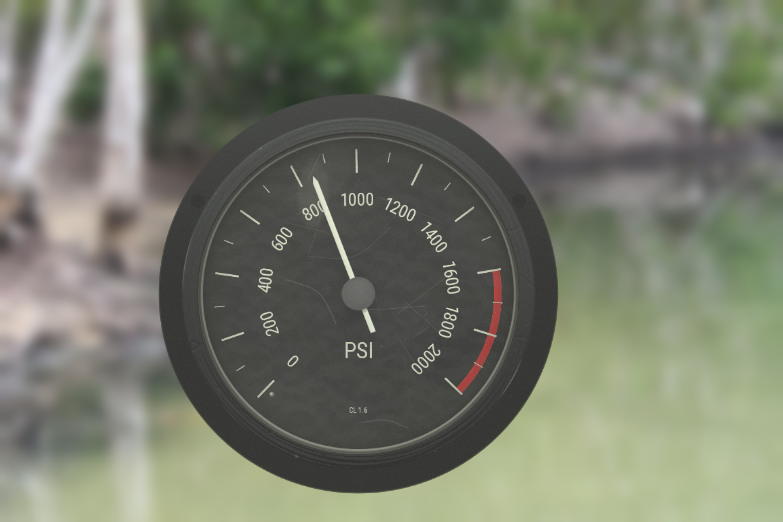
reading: 850psi
